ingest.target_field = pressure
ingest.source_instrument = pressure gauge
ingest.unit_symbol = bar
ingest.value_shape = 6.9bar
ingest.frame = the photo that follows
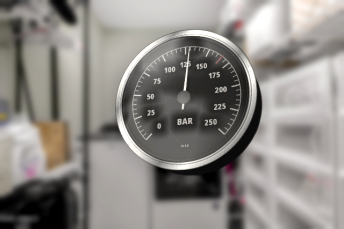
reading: 130bar
